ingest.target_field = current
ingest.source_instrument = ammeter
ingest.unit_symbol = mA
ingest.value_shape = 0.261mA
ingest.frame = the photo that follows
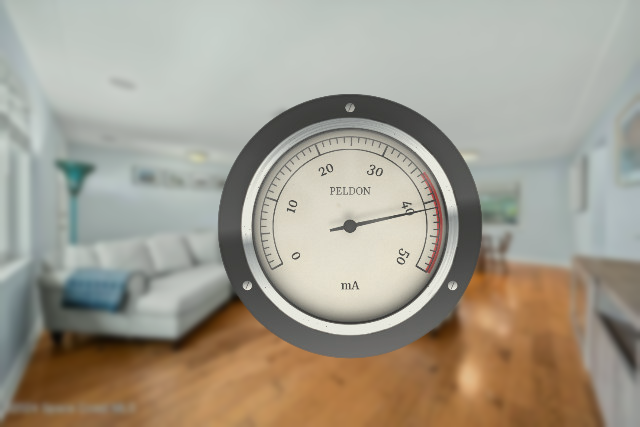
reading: 41mA
